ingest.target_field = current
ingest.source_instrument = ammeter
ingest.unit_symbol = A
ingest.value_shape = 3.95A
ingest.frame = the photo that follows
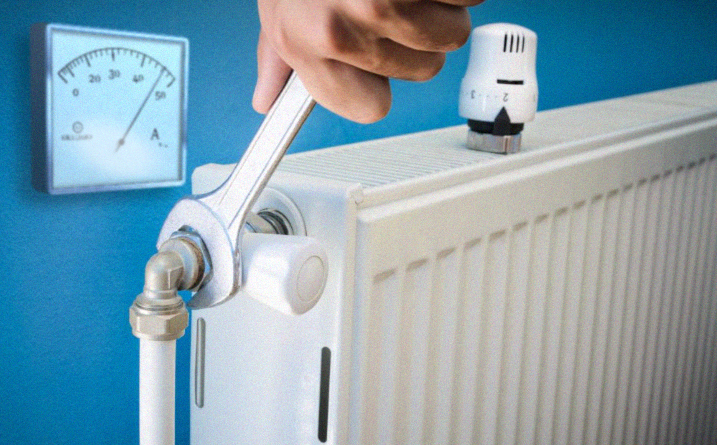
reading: 46A
